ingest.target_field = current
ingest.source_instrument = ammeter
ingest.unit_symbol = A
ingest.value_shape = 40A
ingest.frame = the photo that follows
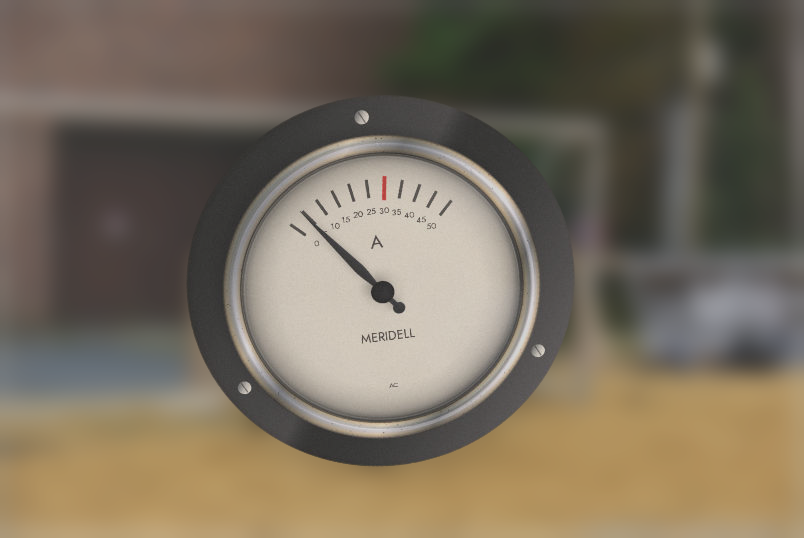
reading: 5A
